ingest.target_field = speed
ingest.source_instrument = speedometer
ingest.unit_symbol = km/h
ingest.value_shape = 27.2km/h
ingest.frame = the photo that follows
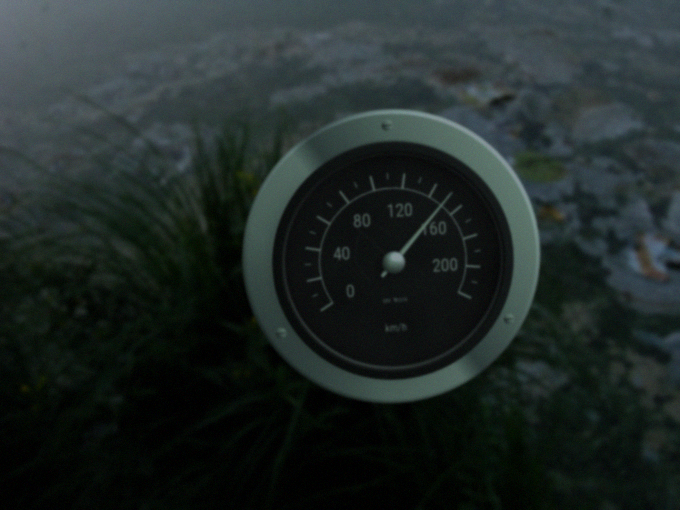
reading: 150km/h
